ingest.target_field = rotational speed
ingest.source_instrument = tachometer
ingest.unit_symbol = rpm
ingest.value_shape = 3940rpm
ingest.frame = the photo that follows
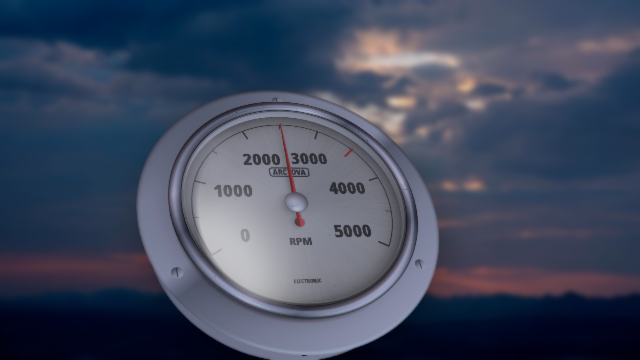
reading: 2500rpm
